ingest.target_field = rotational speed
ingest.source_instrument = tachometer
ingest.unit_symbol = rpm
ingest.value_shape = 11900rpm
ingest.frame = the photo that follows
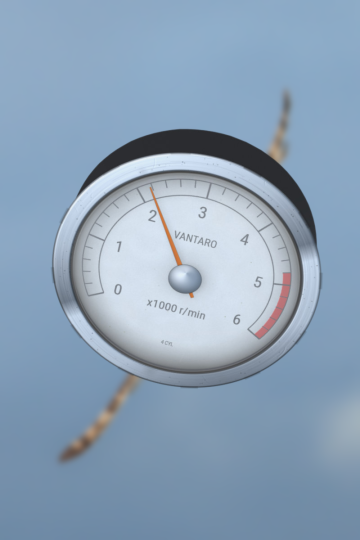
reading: 2200rpm
